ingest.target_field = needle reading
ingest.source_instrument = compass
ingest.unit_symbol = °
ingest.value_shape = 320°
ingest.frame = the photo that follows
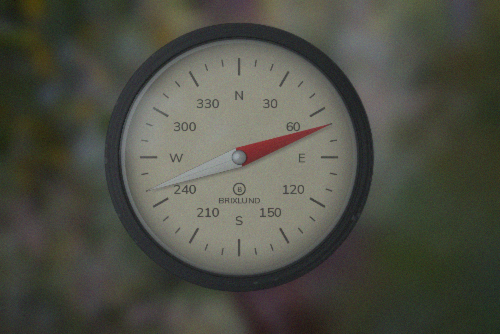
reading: 70°
